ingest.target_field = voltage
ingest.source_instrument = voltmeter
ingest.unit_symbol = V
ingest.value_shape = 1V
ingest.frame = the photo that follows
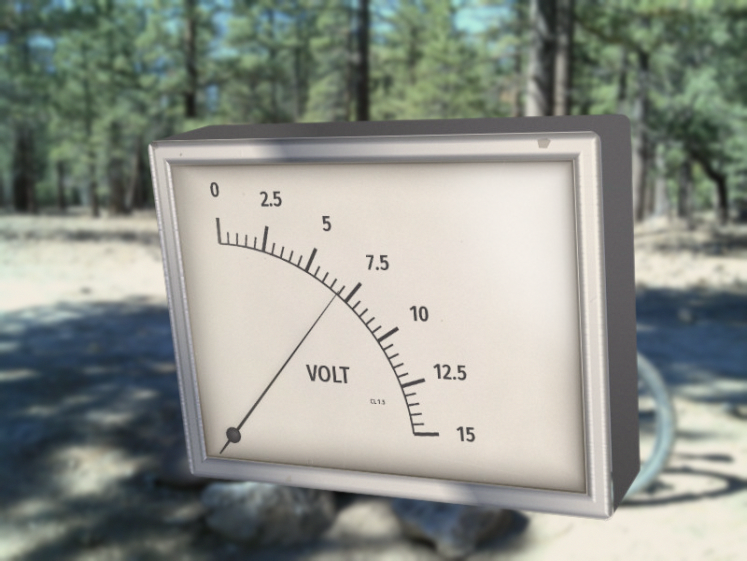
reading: 7V
